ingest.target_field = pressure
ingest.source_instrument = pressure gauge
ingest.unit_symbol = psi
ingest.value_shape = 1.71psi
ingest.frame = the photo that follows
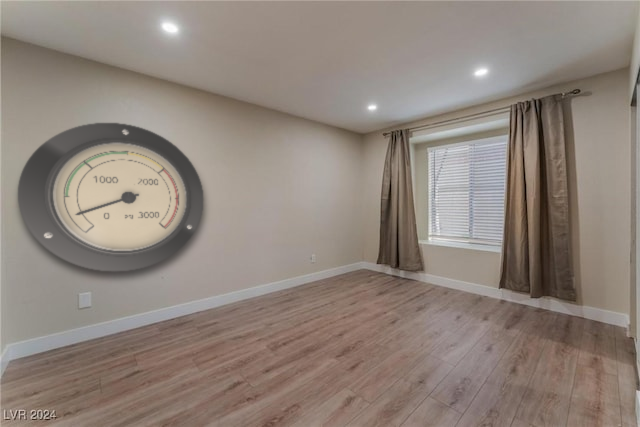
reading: 250psi
